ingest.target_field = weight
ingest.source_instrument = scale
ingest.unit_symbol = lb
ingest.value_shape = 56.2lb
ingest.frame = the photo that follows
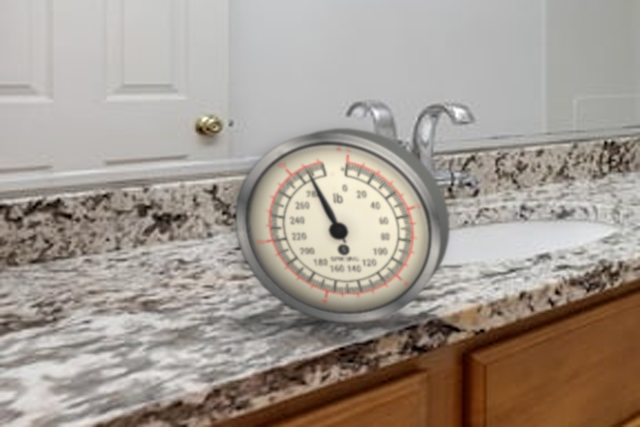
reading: 290lb
